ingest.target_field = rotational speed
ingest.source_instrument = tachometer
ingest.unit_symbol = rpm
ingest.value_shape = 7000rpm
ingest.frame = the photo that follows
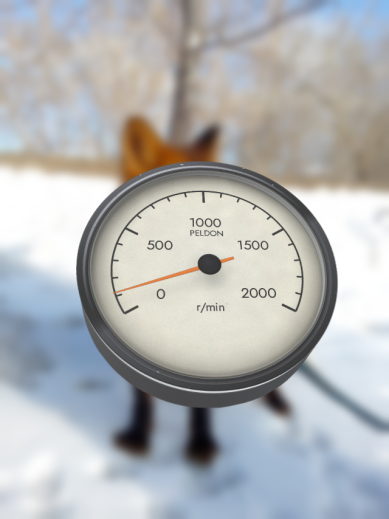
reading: 100rpm
